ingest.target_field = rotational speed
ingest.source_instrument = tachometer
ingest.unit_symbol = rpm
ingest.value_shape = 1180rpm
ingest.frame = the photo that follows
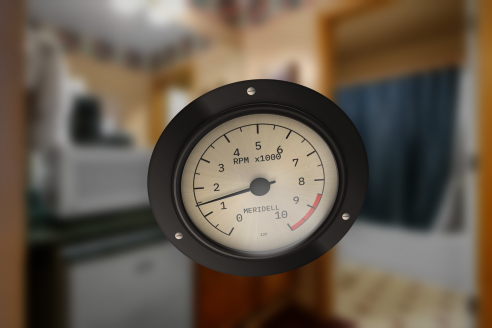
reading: 1500rpm
